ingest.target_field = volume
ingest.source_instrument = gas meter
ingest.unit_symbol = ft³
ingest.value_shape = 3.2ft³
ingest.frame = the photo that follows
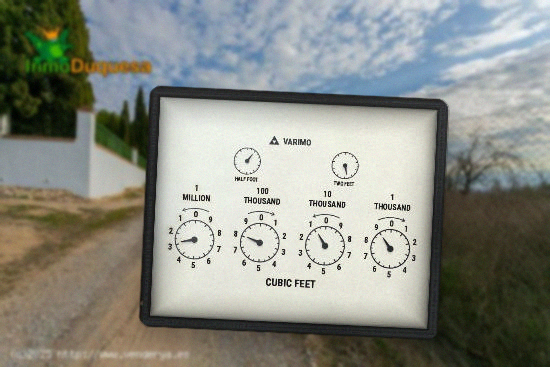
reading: 280900ft³
